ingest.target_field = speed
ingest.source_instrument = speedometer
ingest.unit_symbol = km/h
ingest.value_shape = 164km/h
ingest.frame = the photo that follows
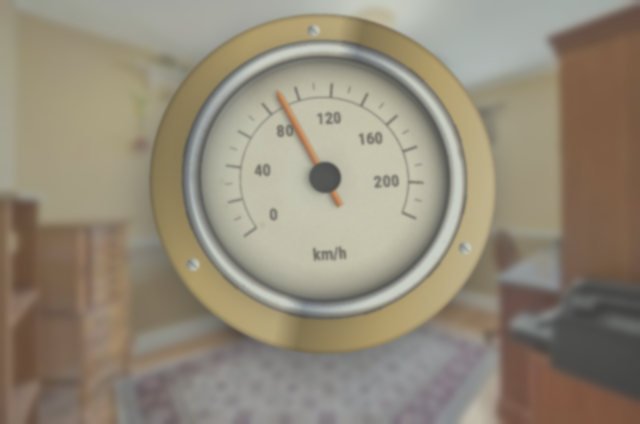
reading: 90km/h
